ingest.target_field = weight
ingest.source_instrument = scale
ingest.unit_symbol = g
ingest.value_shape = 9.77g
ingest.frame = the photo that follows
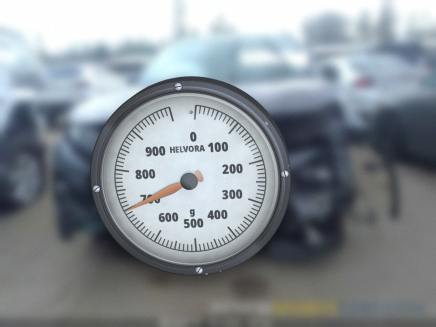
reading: 700g
